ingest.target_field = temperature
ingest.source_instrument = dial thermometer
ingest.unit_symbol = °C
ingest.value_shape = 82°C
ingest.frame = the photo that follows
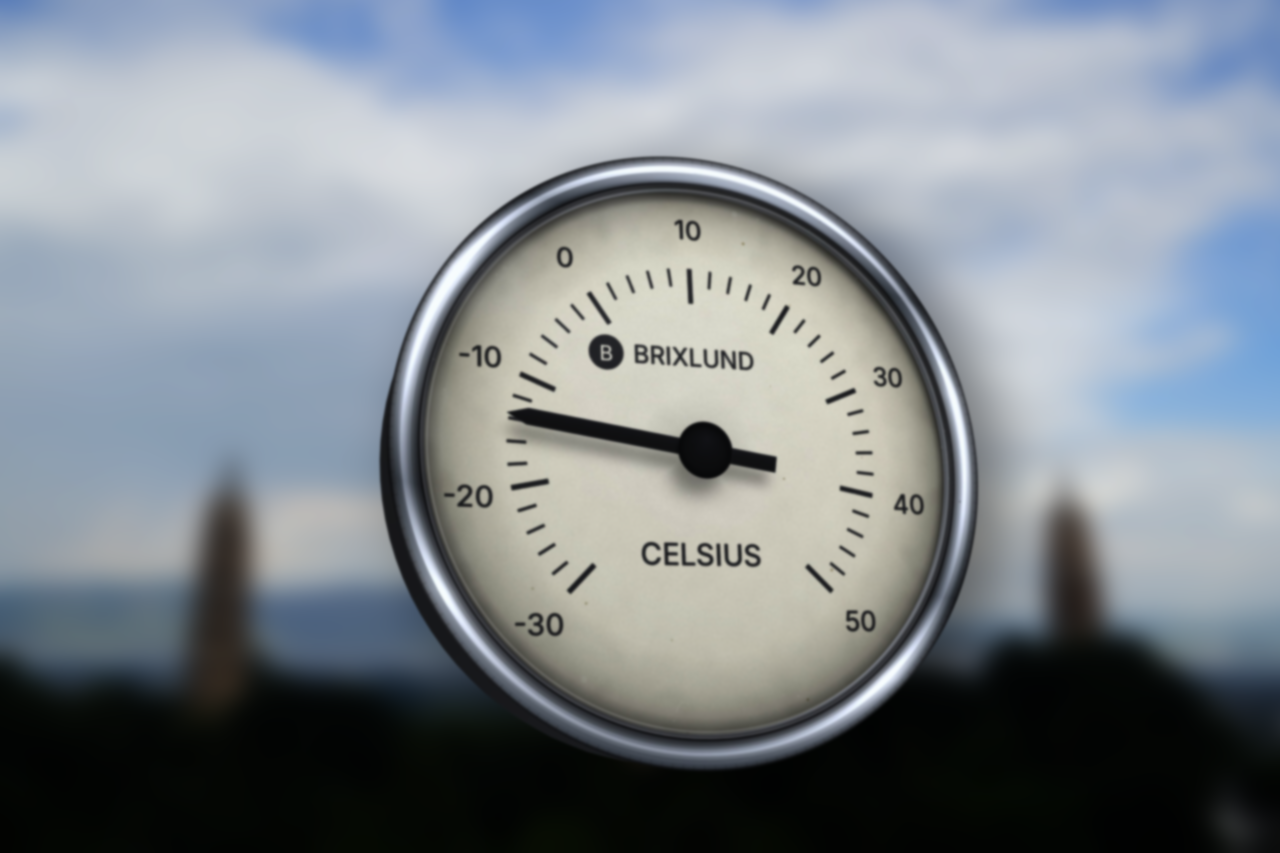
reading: -14°C
